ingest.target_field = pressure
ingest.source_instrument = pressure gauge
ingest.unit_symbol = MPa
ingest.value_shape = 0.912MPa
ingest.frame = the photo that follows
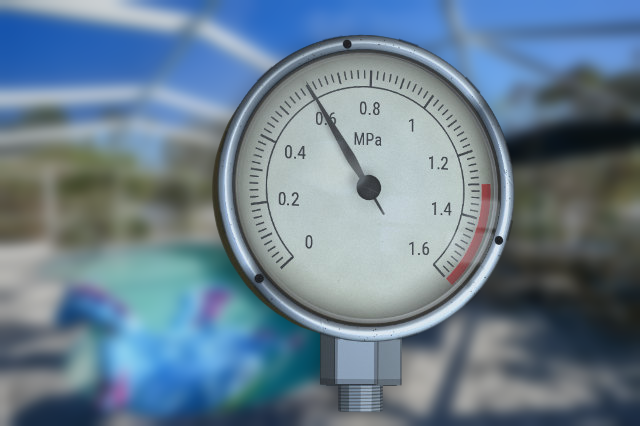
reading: 0.6MPa
